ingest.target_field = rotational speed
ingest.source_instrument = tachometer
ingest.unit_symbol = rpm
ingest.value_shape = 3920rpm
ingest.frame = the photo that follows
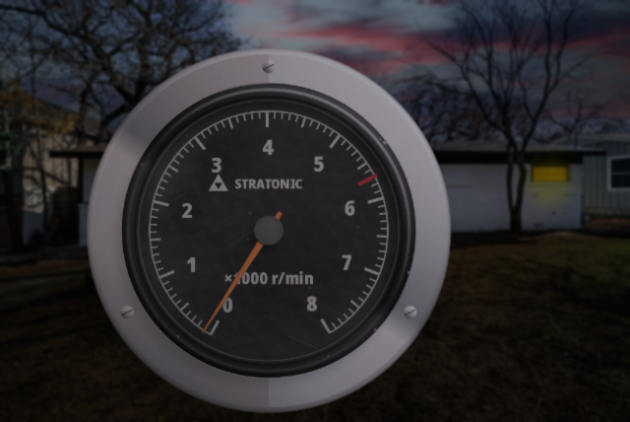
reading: 100rpm
